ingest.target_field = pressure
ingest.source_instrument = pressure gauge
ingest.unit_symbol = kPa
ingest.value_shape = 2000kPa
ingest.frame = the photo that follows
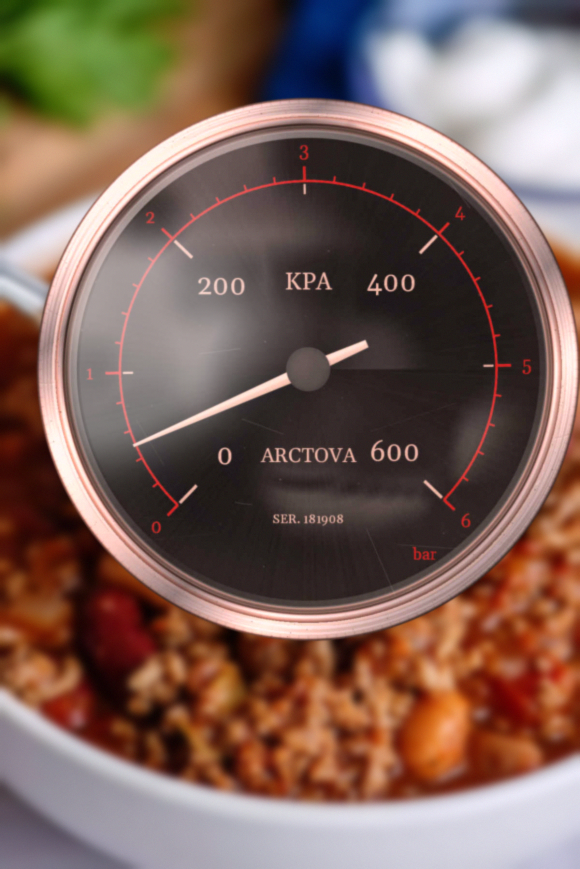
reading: 50kPa
